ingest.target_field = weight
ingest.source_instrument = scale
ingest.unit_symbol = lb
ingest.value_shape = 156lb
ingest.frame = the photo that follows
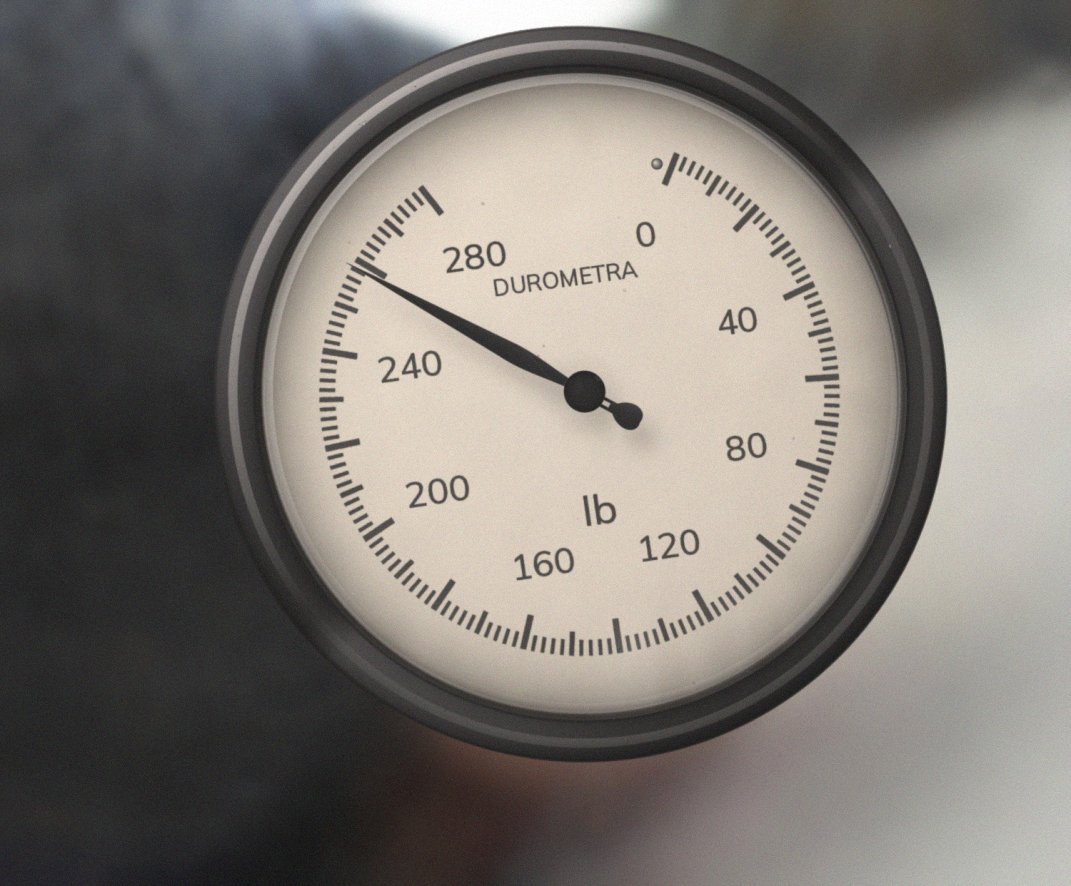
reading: 258lb
